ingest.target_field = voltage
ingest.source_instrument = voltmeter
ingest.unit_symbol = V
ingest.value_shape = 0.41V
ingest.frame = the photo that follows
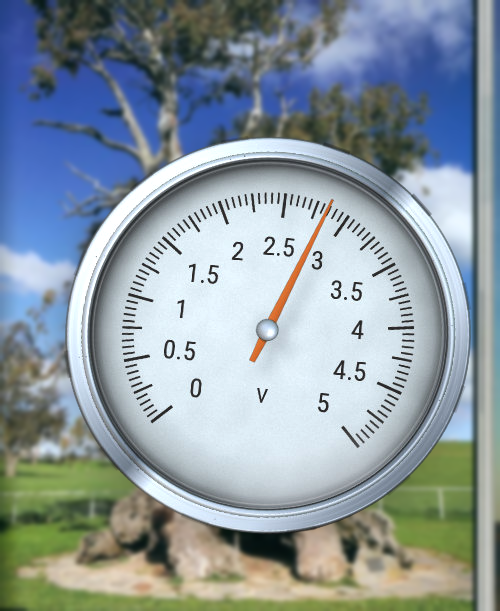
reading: 2.85V
